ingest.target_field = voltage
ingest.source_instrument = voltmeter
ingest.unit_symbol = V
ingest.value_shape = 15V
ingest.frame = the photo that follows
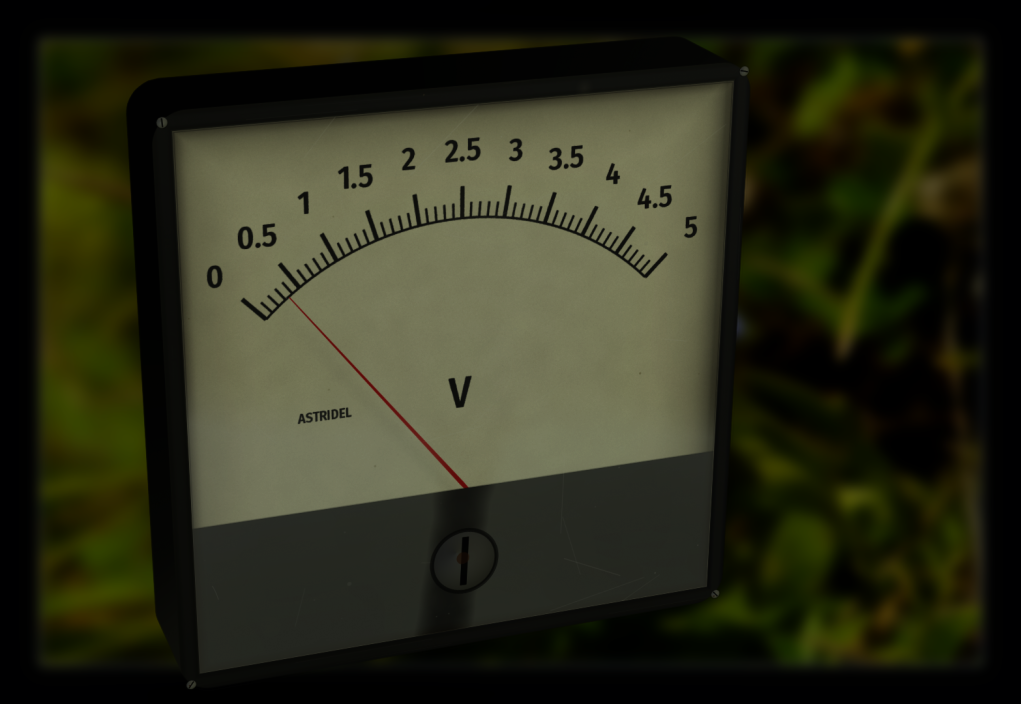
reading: 0.35V
